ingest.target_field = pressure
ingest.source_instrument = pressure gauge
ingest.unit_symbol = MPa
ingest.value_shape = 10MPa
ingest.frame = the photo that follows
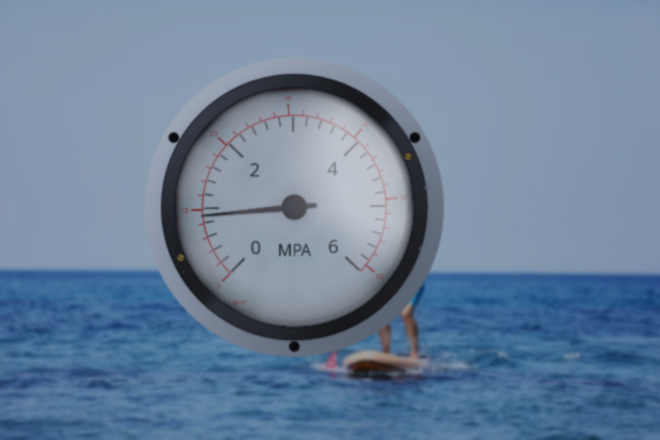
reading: 0.9MPa
